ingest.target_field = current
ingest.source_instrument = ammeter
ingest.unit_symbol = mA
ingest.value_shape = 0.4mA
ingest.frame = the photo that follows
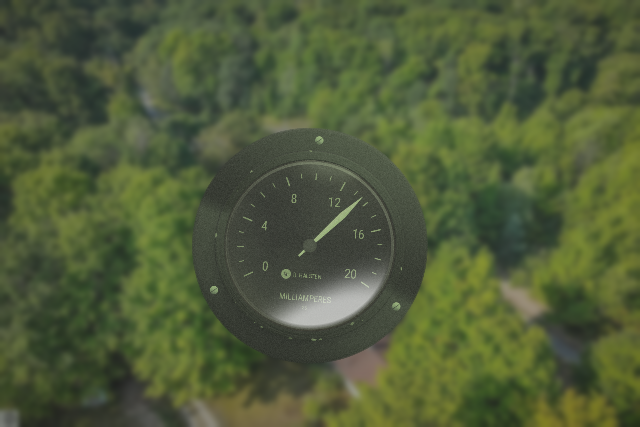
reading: 13.5mA
